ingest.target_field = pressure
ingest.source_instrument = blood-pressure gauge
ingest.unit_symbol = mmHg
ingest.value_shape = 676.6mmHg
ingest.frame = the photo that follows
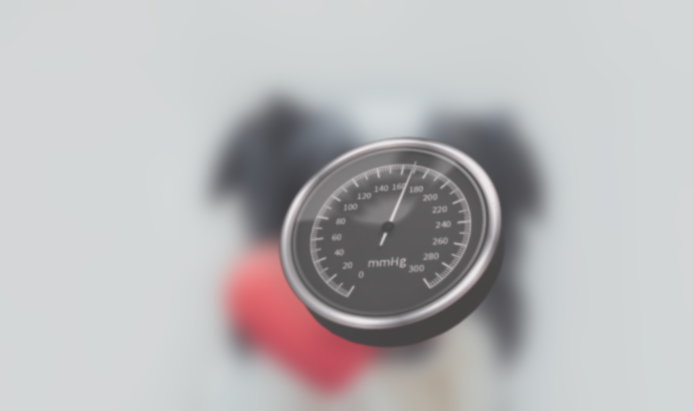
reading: 170mmHg
